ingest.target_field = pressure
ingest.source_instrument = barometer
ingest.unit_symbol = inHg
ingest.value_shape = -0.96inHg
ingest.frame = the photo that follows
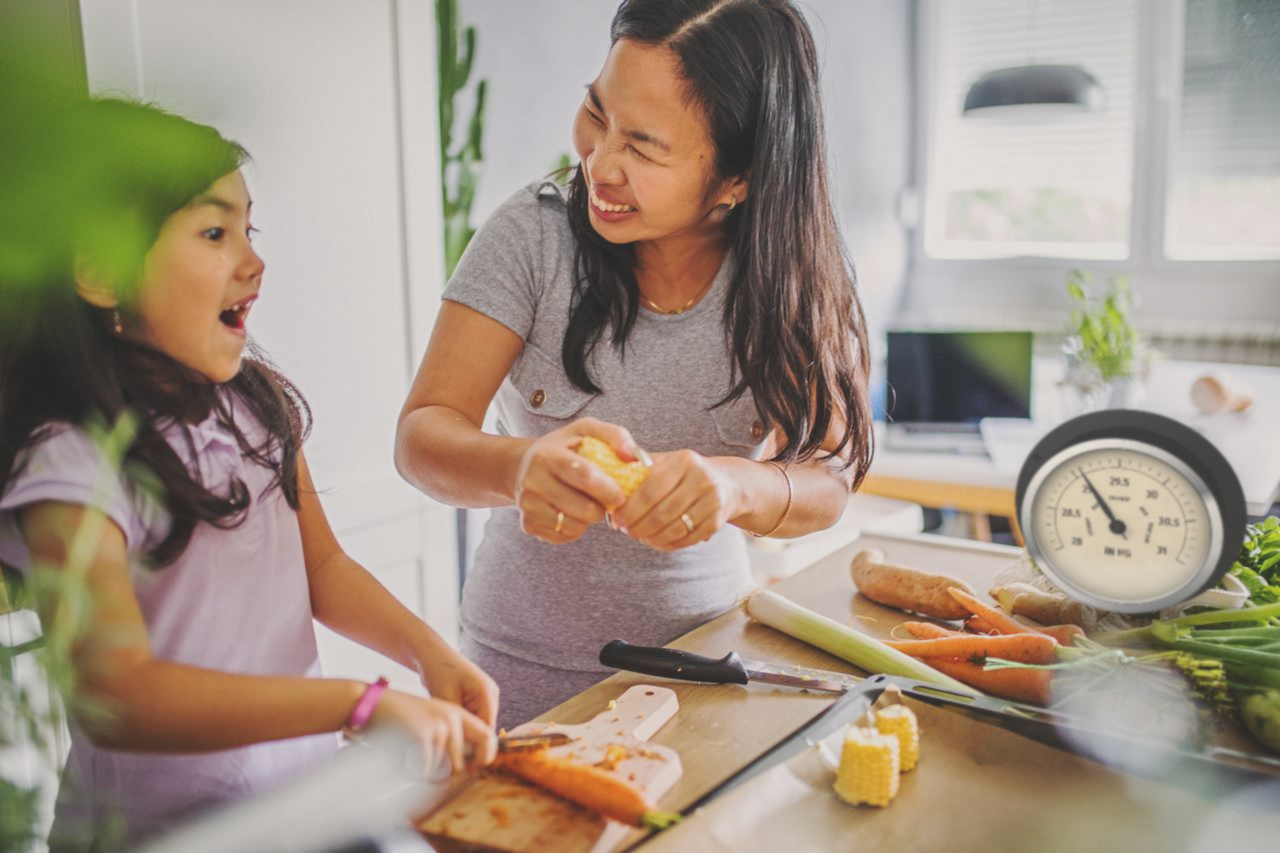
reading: 29.1inHg
